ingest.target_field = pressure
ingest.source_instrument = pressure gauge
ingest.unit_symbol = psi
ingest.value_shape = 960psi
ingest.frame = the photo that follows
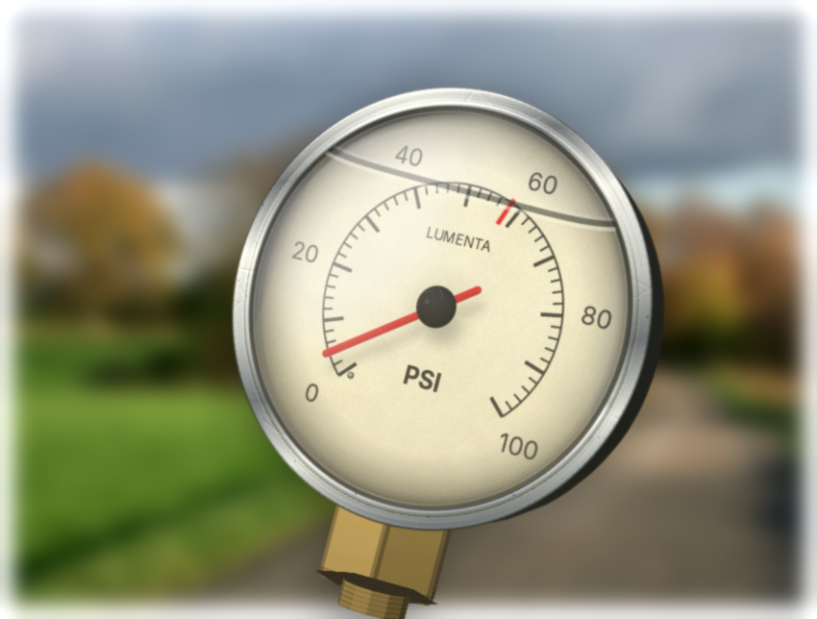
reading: 4psi
